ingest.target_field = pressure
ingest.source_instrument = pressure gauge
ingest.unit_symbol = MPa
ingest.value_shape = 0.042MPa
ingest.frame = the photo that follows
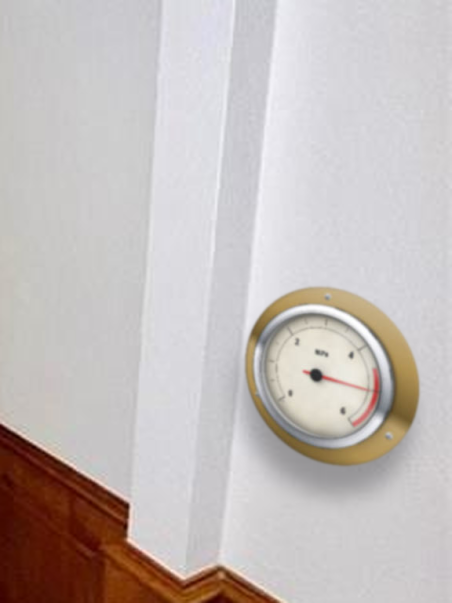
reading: 5MPa
